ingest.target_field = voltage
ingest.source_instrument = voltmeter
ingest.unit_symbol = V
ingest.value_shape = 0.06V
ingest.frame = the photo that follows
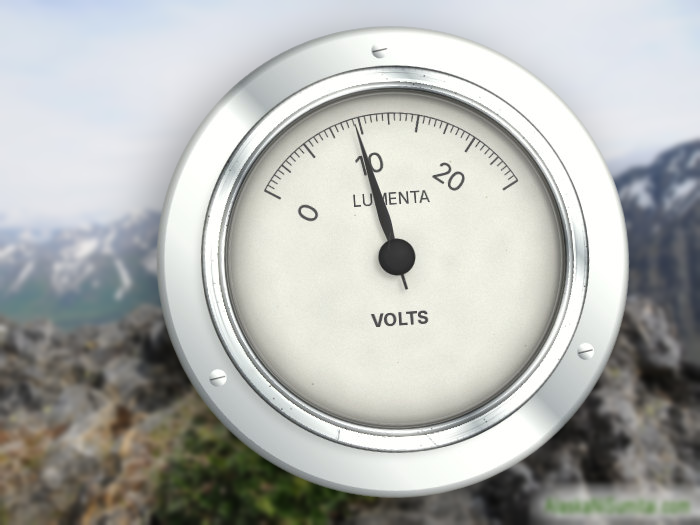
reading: 9.5V
